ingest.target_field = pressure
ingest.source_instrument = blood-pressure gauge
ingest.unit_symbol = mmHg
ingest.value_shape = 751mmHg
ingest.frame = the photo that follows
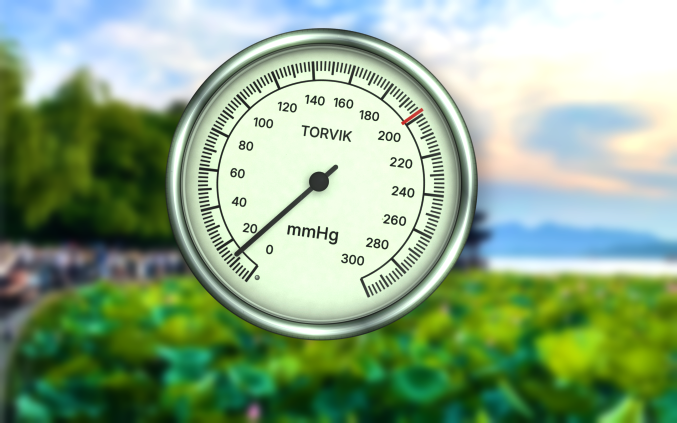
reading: 12mmHg
